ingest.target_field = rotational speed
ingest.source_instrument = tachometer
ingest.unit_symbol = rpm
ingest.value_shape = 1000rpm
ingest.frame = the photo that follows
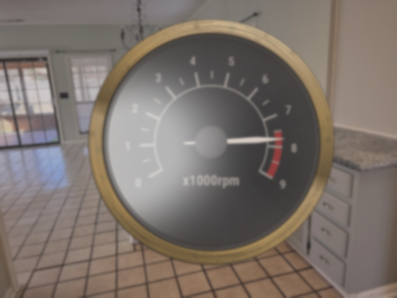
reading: 7750rpm
